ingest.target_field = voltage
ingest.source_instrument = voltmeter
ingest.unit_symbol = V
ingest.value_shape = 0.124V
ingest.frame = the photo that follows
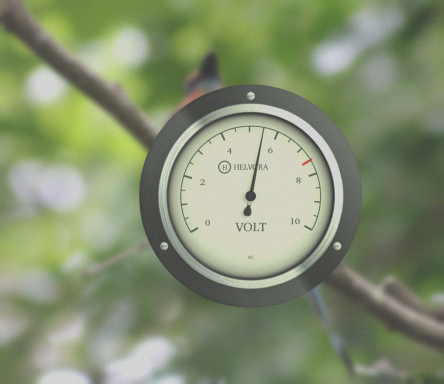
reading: 5.5V
